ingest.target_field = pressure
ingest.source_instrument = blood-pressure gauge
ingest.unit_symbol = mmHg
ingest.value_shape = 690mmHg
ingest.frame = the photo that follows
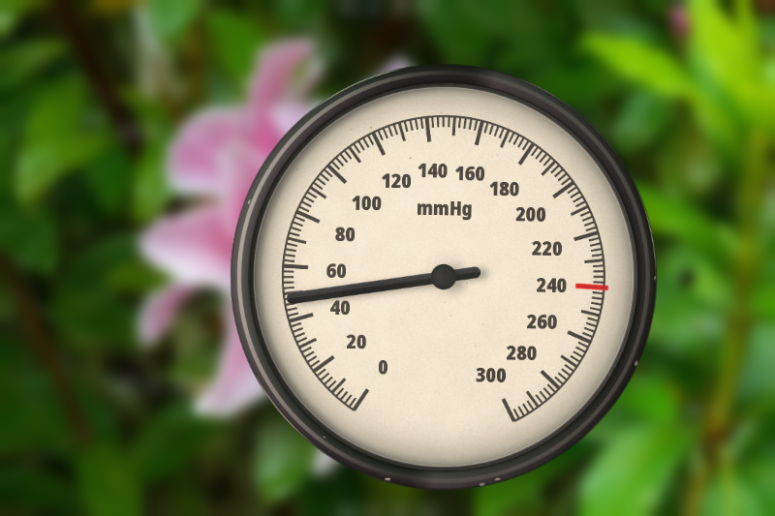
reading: 48mmHg
